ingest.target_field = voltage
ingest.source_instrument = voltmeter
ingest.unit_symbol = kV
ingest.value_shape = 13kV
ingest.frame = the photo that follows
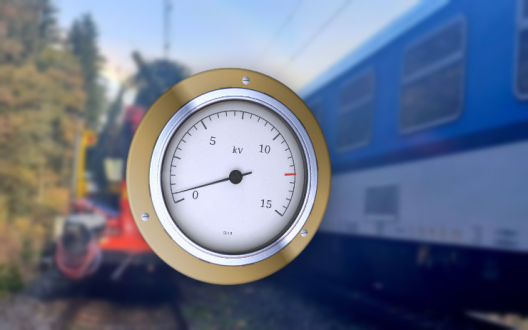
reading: 0.5kV
